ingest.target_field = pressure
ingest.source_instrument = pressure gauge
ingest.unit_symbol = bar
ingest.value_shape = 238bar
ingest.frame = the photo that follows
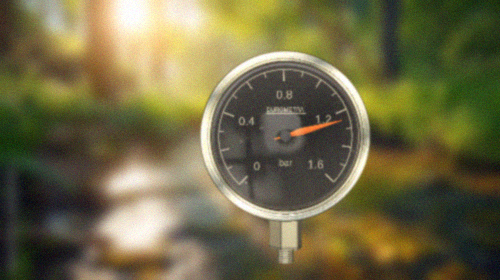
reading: 1.25bar
